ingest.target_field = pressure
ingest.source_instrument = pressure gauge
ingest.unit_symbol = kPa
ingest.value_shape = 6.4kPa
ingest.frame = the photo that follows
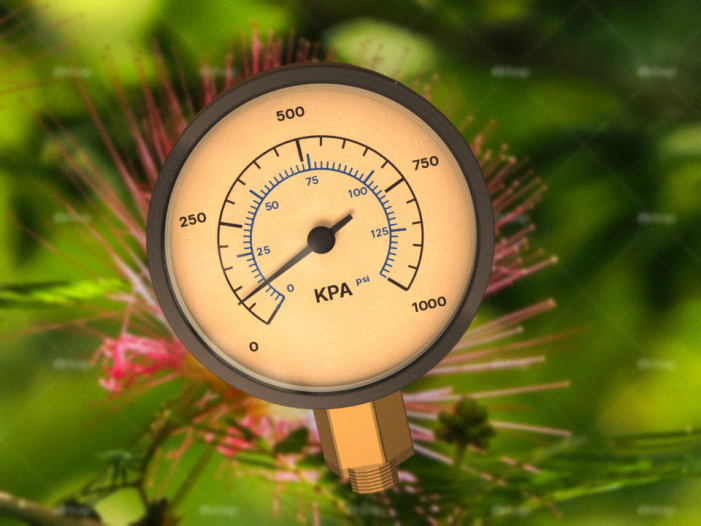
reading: 75kPa
